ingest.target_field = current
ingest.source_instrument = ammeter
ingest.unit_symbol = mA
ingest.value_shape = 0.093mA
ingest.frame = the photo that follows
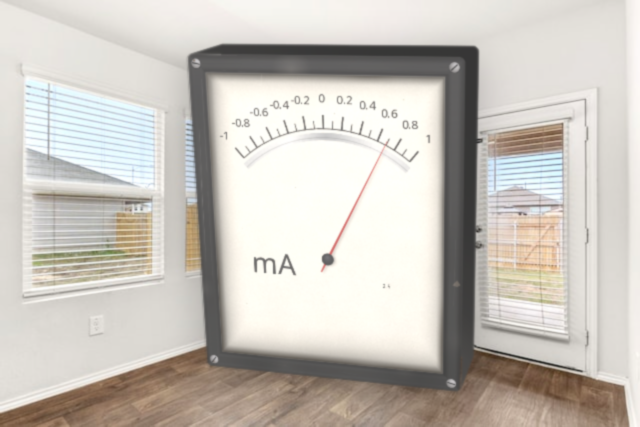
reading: 0.7mA
